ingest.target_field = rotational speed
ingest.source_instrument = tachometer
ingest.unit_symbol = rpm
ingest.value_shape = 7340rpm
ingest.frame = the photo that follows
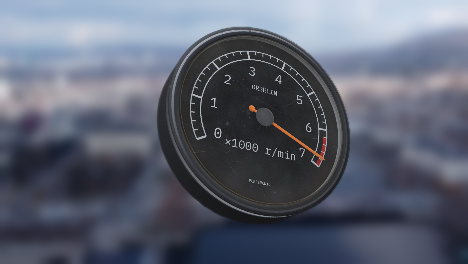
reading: 6800rpm
